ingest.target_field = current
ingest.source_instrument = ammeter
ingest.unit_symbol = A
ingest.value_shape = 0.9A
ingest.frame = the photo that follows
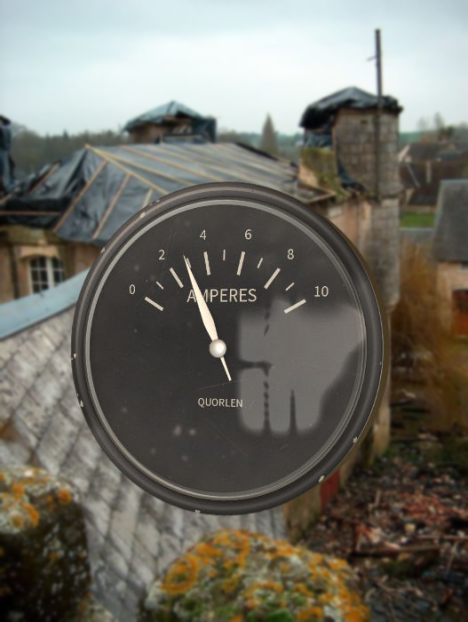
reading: 3A
